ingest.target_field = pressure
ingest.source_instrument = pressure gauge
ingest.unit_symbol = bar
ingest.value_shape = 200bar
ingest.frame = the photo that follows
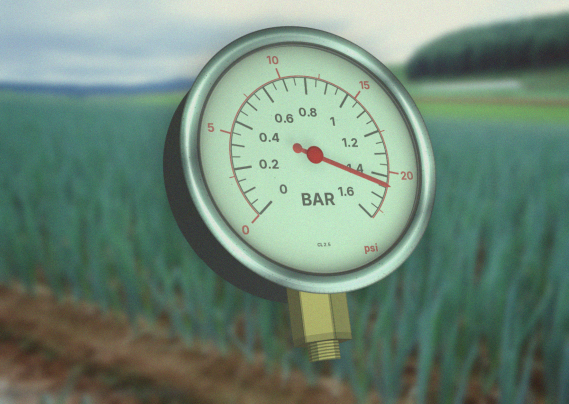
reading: 1.45bar
